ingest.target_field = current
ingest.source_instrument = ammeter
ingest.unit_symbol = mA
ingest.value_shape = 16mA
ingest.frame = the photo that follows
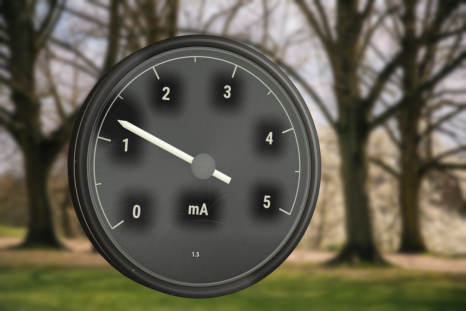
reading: 1.25mA
